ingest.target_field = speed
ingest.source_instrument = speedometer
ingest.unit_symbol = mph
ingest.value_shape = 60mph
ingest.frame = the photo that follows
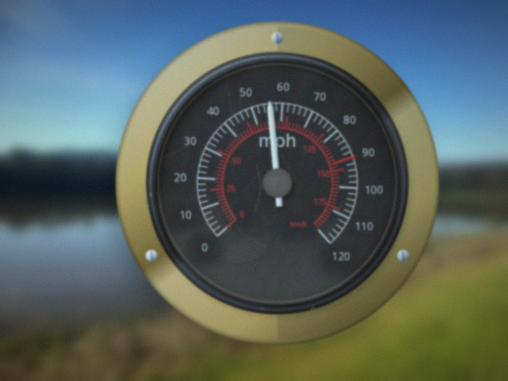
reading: 56mph
